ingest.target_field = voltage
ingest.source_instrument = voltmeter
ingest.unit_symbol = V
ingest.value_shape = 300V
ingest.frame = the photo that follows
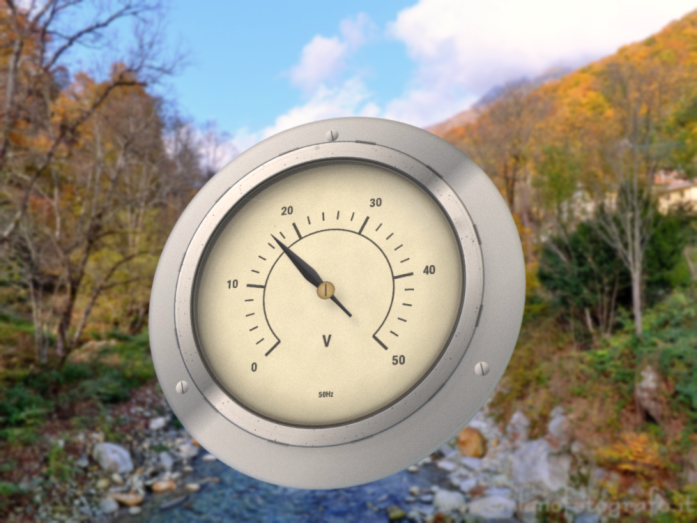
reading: 17V
